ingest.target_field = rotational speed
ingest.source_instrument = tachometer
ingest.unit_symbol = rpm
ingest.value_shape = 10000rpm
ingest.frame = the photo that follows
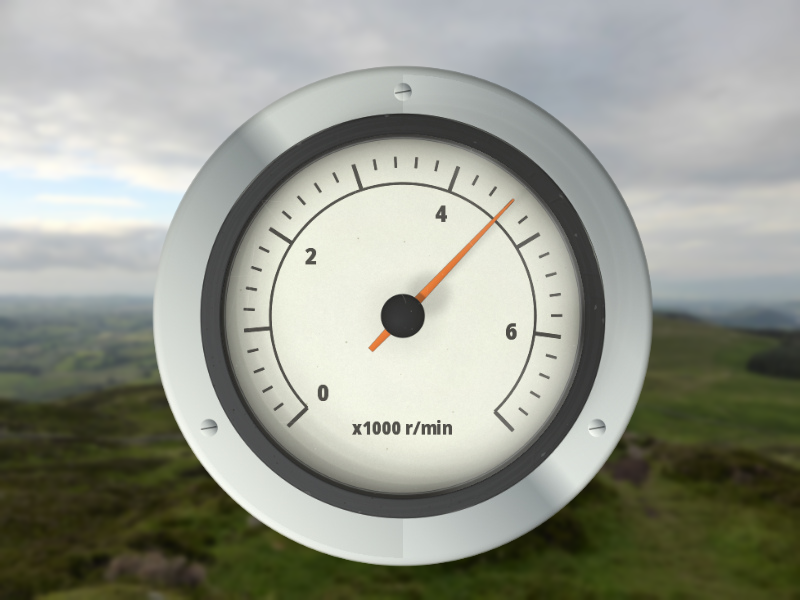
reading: 4600rpm
